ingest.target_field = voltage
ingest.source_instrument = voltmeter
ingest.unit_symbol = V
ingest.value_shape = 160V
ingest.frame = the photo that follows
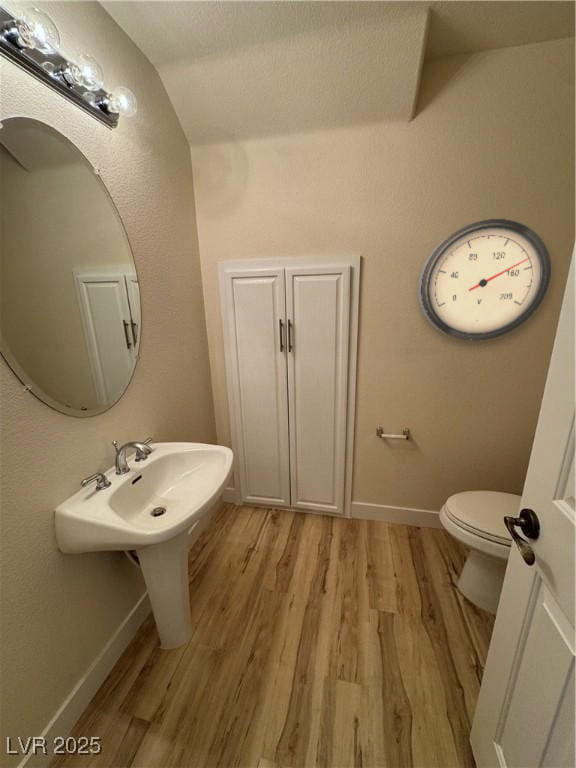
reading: 150V
